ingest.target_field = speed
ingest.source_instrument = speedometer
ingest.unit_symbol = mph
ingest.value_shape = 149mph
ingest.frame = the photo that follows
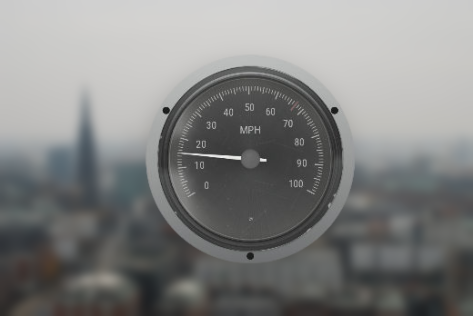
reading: 15mph
